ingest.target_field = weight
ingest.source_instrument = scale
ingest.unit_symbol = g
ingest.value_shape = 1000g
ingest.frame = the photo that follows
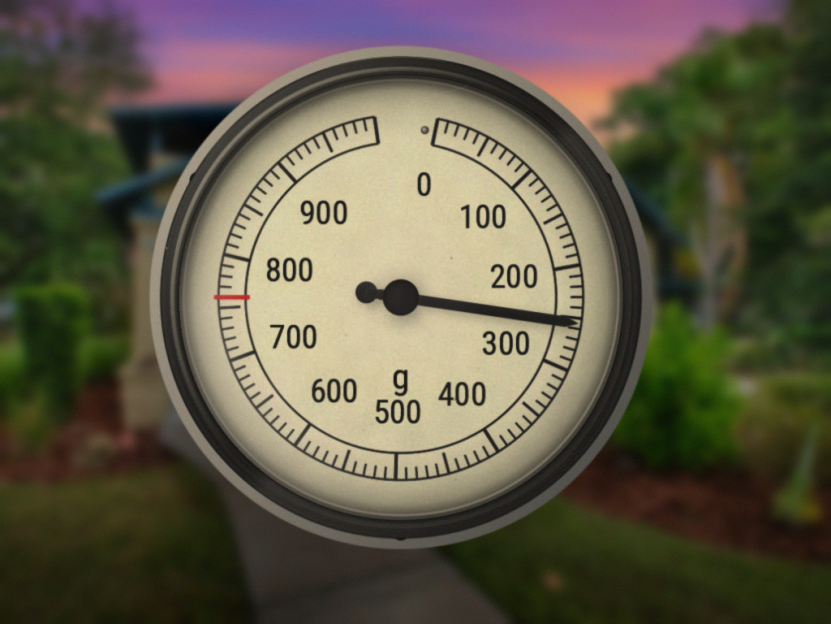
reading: 255g
